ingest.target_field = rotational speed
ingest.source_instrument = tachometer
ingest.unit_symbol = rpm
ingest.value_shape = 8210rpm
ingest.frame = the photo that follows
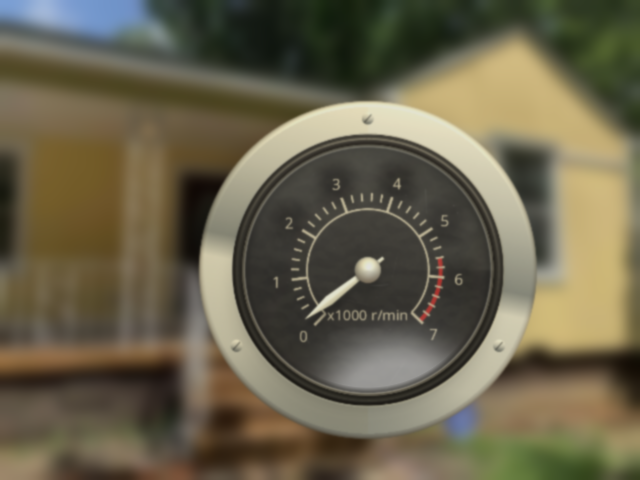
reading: 200rpm
